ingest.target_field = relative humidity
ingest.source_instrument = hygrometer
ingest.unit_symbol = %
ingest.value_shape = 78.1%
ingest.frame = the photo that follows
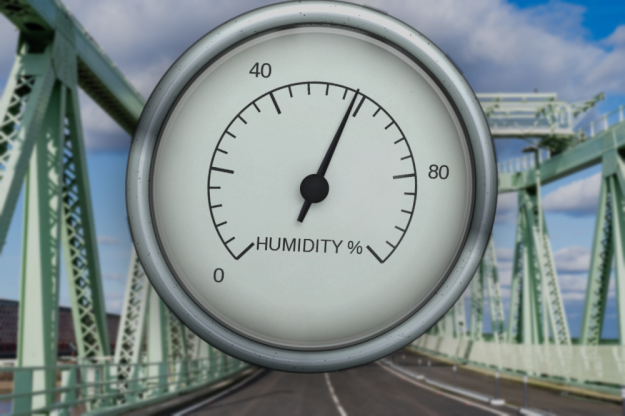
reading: 58%
